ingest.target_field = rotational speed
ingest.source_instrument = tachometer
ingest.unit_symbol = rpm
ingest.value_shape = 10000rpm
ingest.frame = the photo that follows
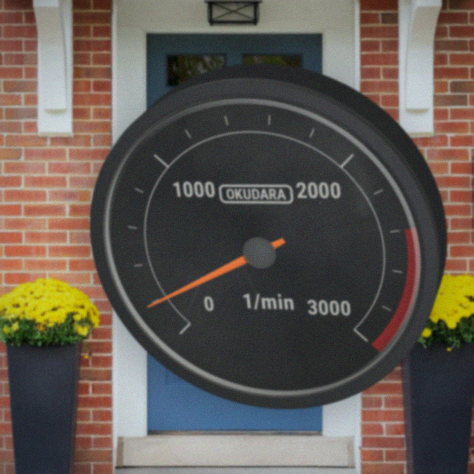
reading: 200rpm
